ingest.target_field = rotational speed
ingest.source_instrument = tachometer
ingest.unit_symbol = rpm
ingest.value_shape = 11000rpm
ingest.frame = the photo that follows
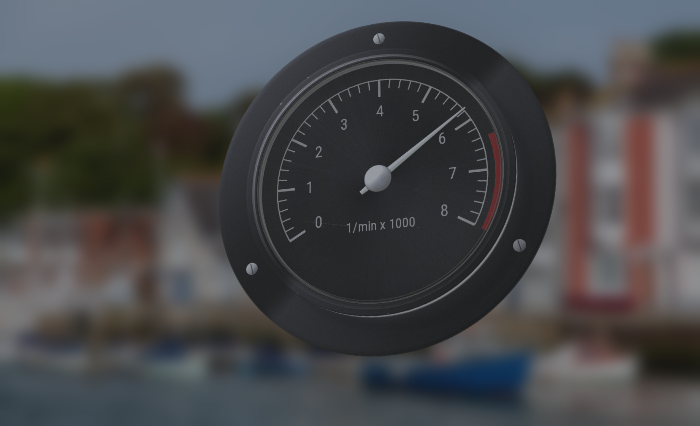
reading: 5800rpm
